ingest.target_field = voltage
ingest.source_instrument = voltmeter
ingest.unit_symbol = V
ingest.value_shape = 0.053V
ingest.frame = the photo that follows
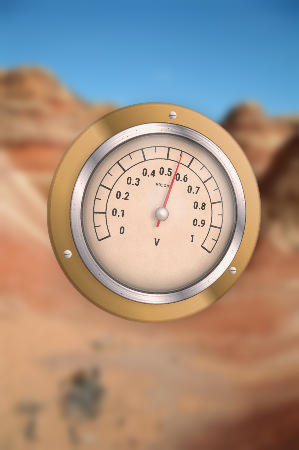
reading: 0.55V
